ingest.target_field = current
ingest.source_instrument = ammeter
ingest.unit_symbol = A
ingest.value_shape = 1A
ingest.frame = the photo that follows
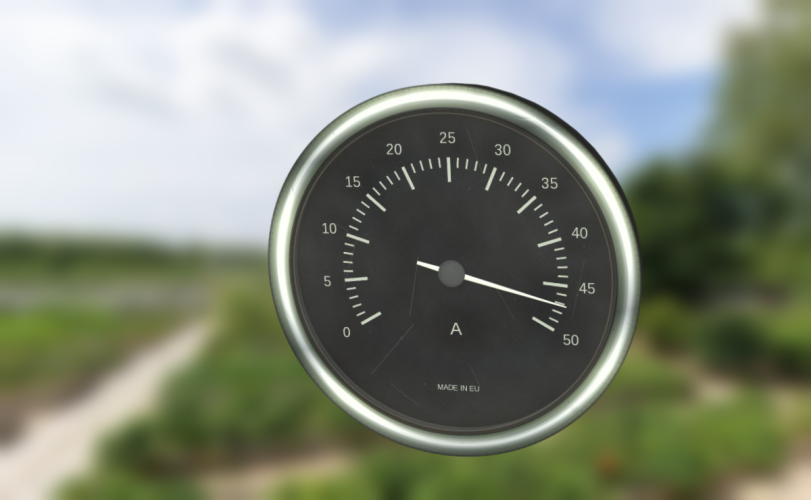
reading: 47A
